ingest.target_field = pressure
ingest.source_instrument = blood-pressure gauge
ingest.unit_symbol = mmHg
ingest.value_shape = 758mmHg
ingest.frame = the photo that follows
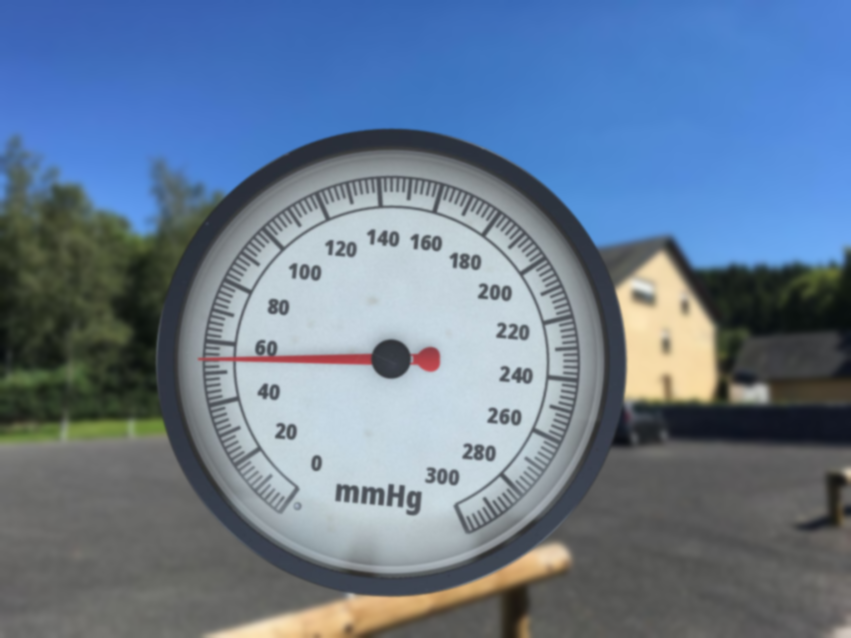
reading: 54mmHg
